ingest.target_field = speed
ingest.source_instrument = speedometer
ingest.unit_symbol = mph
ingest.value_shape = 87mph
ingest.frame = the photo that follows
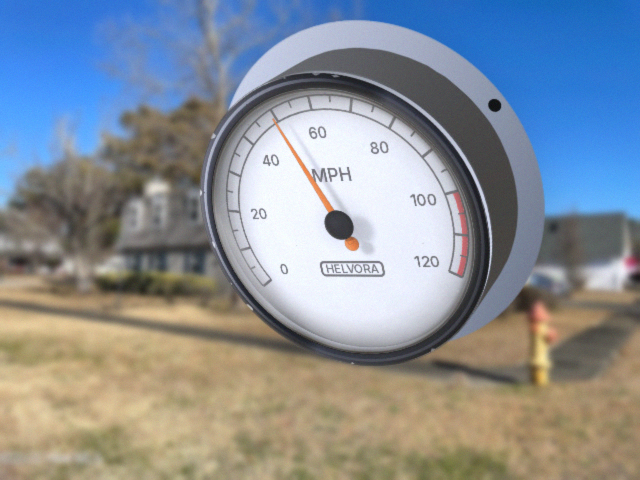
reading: 50mph
